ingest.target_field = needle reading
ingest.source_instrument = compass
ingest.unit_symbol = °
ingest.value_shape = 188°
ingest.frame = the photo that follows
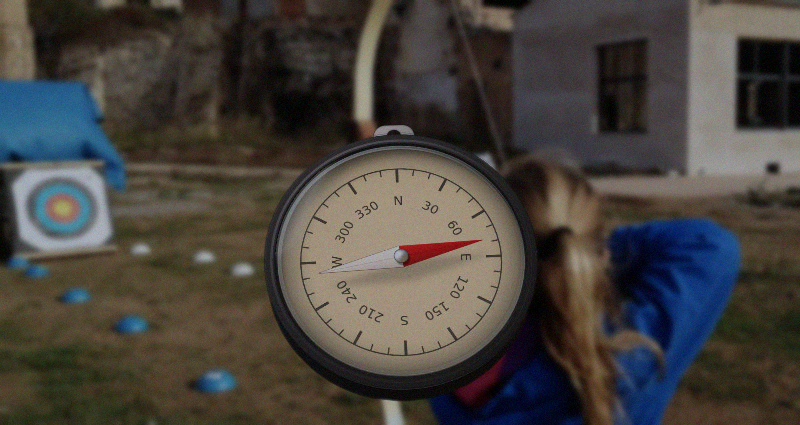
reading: 80°
